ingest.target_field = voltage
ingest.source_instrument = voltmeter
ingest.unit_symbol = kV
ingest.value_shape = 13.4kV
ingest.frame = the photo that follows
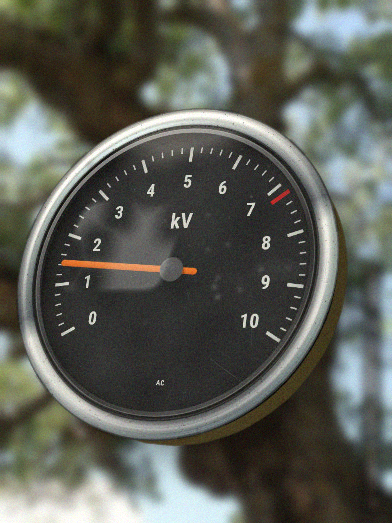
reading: 1.4kV
